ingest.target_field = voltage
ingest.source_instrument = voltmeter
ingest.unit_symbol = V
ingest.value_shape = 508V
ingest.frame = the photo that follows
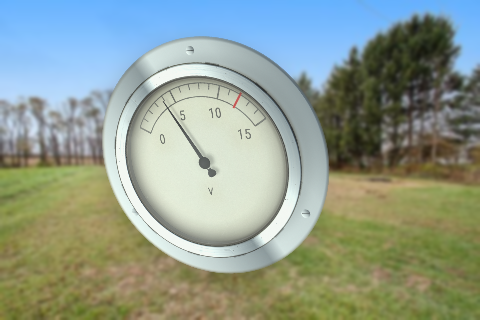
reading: 4V
